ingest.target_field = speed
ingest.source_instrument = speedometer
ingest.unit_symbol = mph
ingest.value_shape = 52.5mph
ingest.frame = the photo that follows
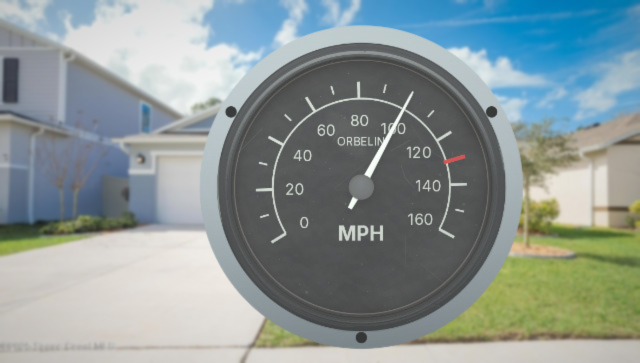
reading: 100mph
